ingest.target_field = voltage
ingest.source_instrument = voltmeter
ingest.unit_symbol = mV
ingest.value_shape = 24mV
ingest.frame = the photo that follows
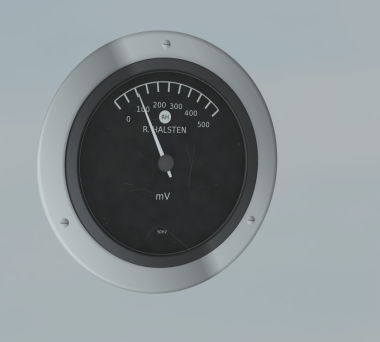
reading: 100mV
